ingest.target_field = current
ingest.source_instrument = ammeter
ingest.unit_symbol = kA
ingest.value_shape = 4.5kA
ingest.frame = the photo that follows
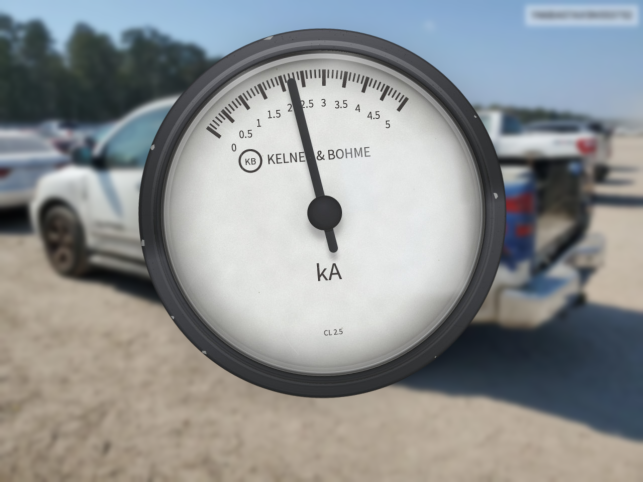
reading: 2.2kA
